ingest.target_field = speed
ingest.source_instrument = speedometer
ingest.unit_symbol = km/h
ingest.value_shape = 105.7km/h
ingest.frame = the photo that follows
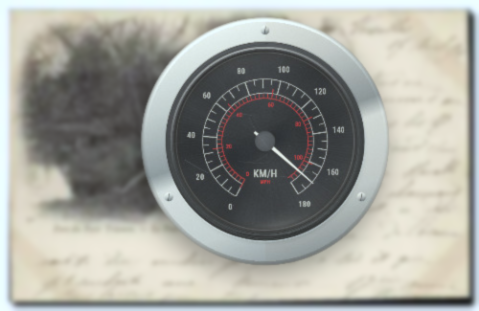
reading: 170km/h
